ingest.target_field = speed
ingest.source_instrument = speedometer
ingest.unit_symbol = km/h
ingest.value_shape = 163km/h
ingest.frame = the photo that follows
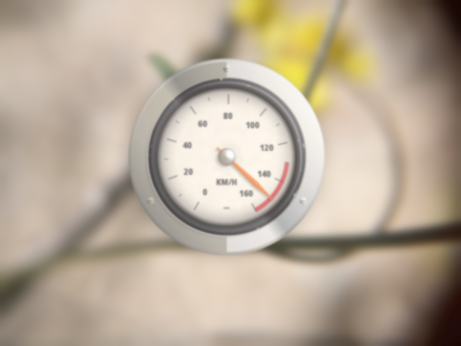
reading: 150km/h
